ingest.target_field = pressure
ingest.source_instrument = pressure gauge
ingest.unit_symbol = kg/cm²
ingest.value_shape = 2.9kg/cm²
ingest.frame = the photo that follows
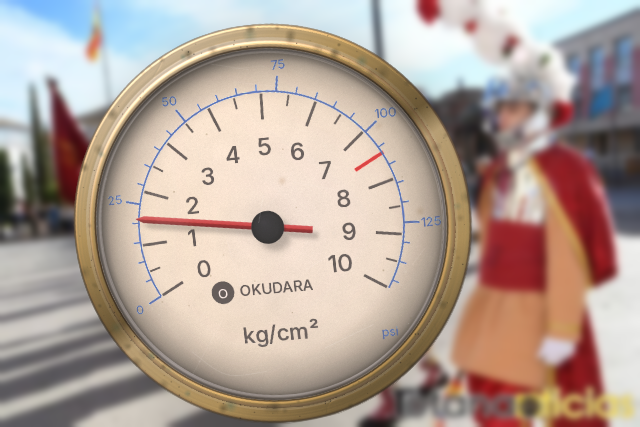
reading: 1.5kg/cm²
